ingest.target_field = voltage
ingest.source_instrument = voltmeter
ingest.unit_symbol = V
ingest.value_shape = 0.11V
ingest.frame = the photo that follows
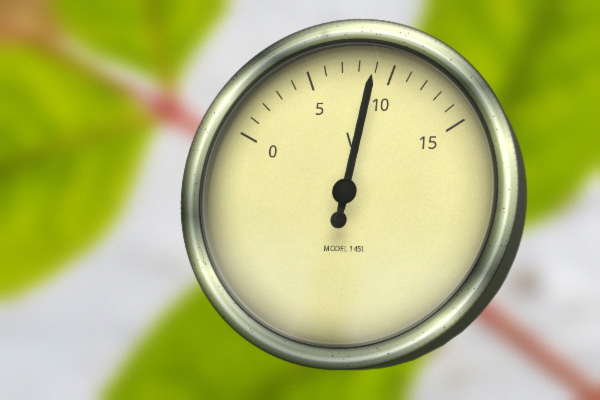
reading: 9V
